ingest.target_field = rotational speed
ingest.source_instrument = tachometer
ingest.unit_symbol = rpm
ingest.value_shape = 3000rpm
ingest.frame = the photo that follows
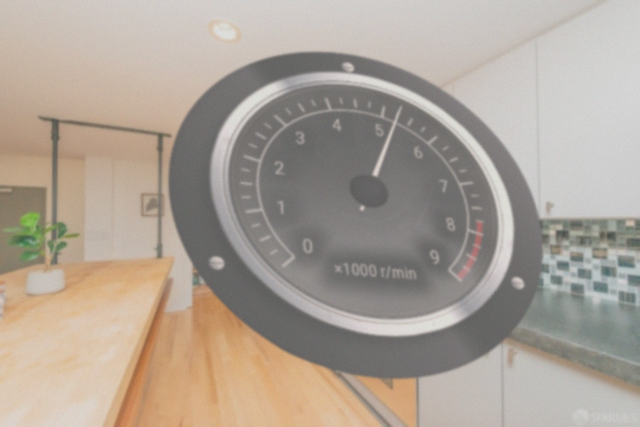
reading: 5250rpm
